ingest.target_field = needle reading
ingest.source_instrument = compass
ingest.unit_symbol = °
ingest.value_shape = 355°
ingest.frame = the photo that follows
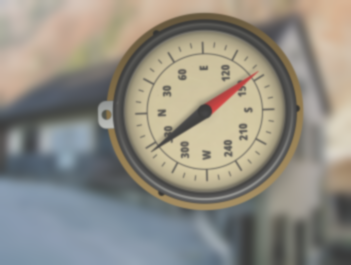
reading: 145°
